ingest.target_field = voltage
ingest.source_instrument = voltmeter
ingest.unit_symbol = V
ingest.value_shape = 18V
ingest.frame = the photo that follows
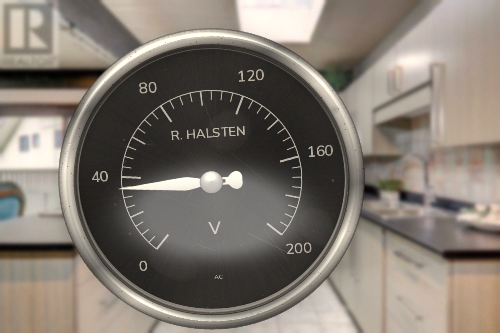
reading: 35V
